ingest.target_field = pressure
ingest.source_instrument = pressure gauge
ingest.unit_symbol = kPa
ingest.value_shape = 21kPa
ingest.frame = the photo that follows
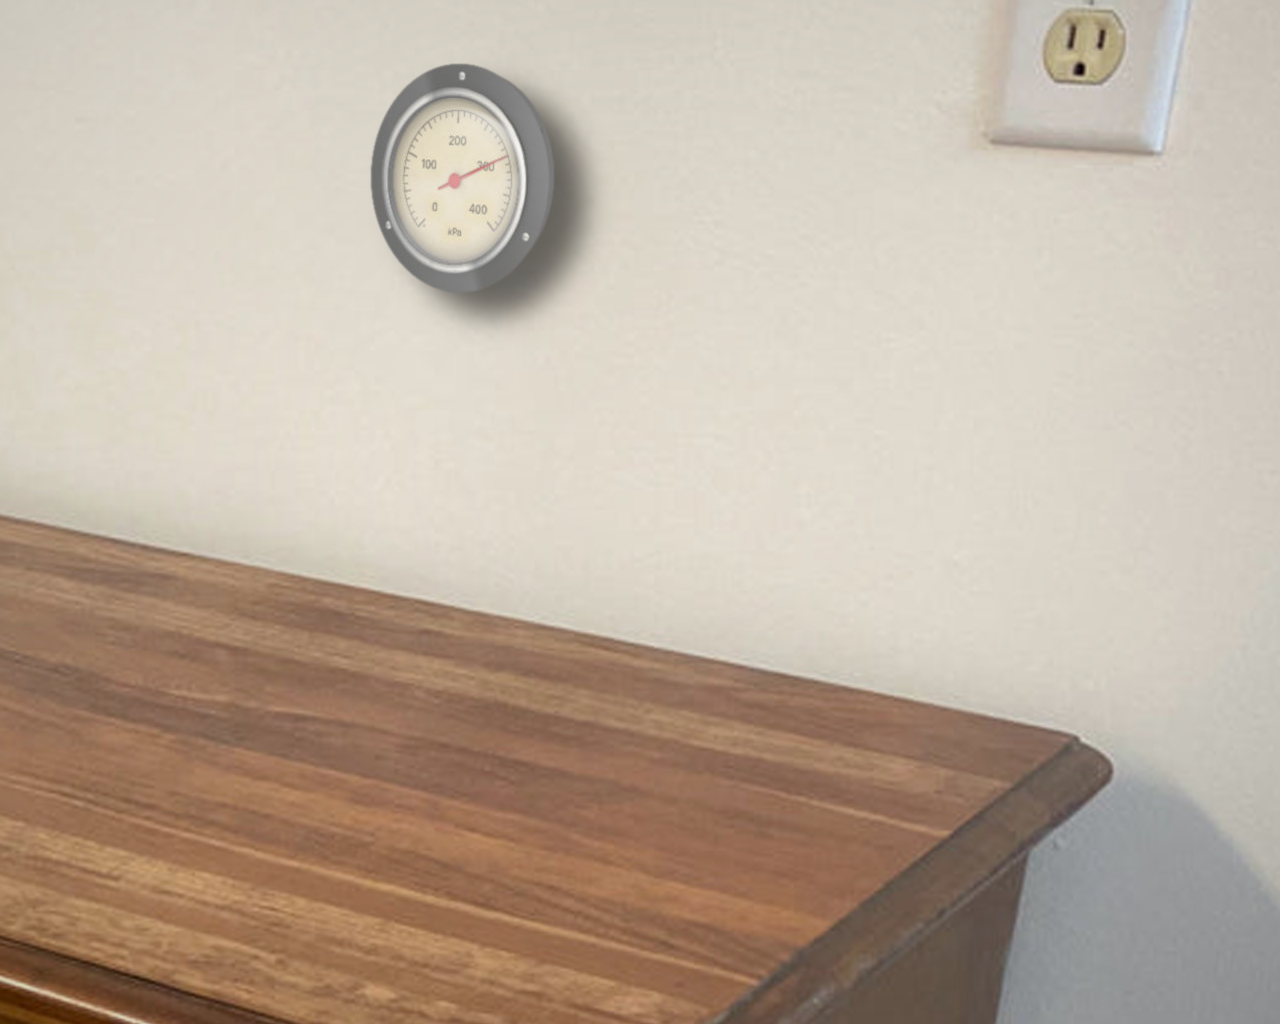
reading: 300kPa
